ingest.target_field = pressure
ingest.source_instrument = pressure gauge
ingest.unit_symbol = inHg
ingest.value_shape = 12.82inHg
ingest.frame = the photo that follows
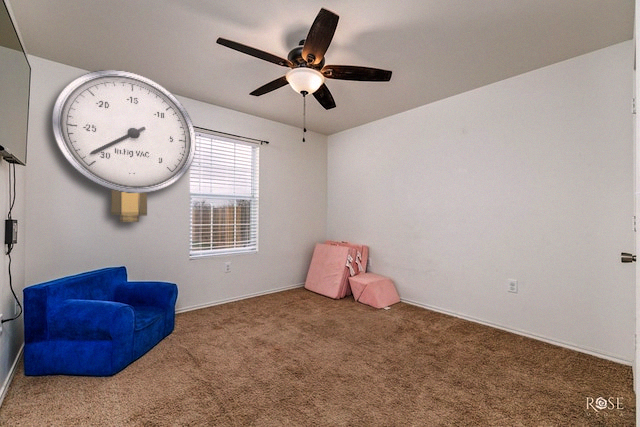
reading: -29inHg
